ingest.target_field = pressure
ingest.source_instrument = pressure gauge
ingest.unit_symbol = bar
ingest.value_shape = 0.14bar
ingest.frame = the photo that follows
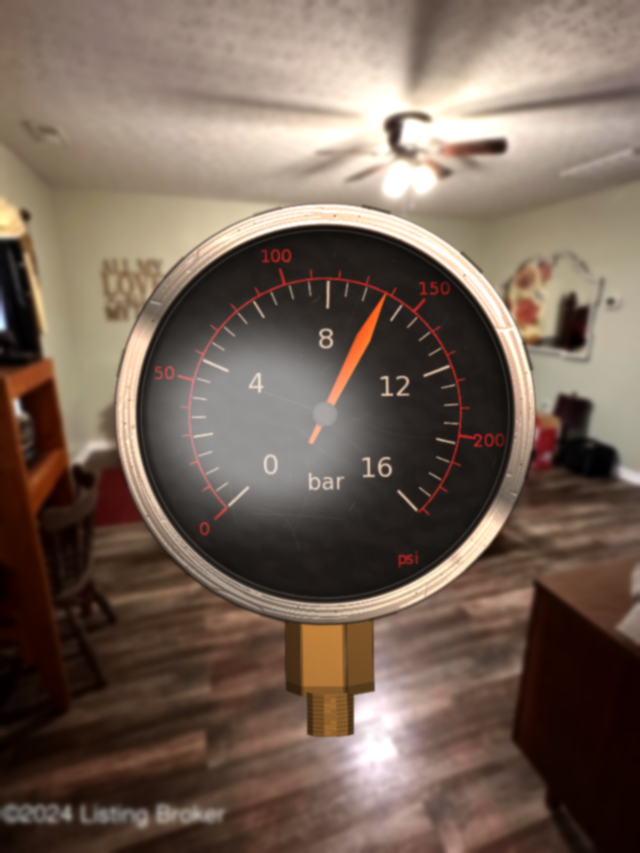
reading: 9.5bar
